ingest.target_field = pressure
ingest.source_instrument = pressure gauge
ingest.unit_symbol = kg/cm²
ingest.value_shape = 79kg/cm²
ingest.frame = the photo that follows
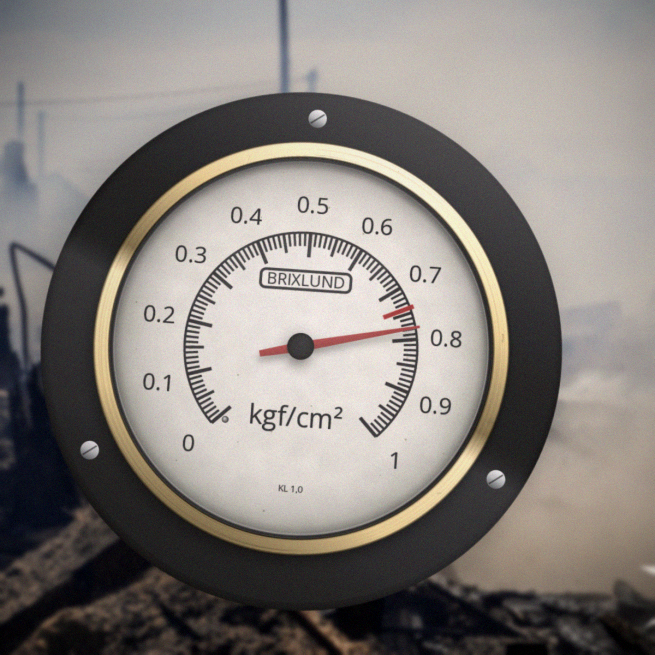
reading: 0.78kg/cm²
